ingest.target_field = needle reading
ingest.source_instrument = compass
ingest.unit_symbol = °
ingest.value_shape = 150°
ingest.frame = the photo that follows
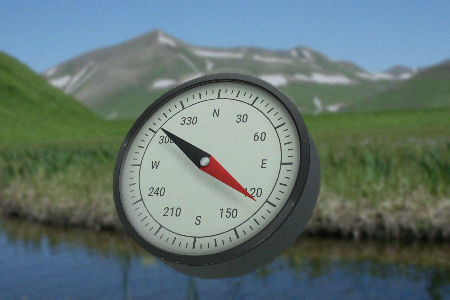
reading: 125°
